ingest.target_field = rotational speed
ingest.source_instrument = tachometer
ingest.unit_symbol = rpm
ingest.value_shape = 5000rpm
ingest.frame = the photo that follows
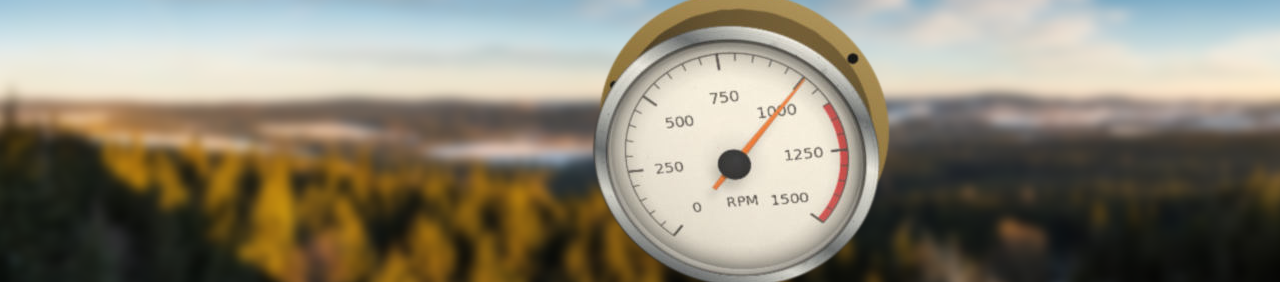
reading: 1000rpm
